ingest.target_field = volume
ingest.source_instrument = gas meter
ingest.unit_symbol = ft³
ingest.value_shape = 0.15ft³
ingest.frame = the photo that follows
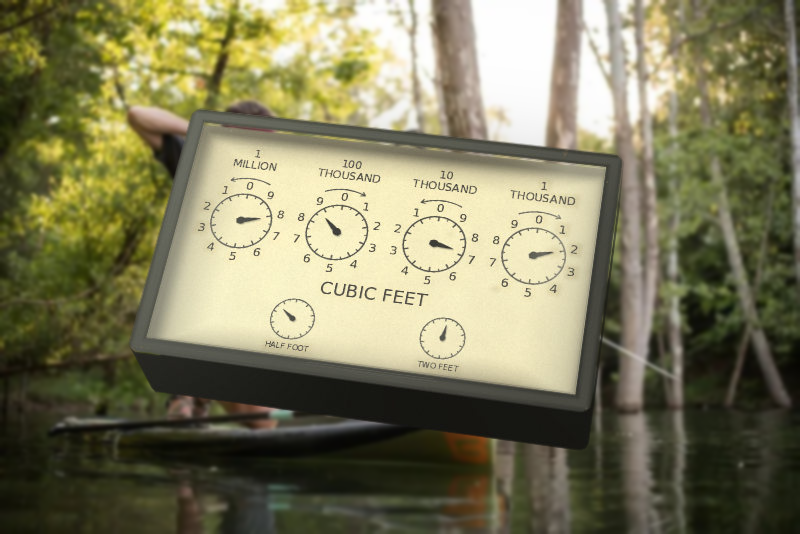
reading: 787200ft³
